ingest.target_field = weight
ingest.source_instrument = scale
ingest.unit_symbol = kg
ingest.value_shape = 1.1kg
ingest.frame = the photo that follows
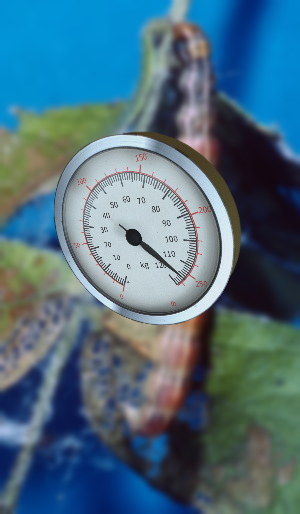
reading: 115kg
